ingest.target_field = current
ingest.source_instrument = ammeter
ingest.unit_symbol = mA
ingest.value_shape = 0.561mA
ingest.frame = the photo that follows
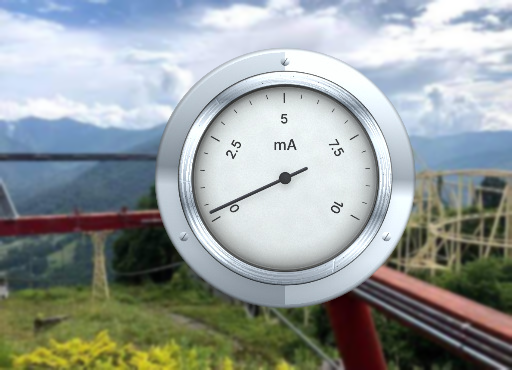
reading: 0.25mA
